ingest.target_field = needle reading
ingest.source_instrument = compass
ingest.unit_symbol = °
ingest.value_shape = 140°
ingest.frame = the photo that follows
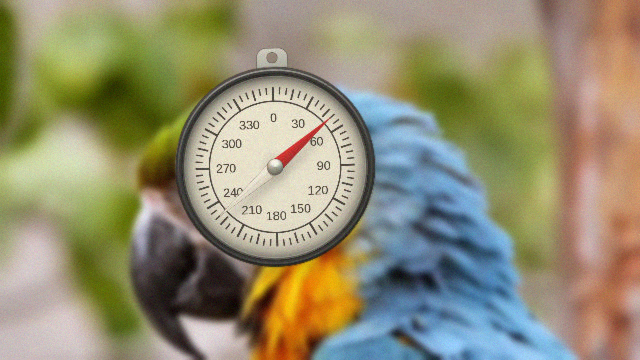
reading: 50°
